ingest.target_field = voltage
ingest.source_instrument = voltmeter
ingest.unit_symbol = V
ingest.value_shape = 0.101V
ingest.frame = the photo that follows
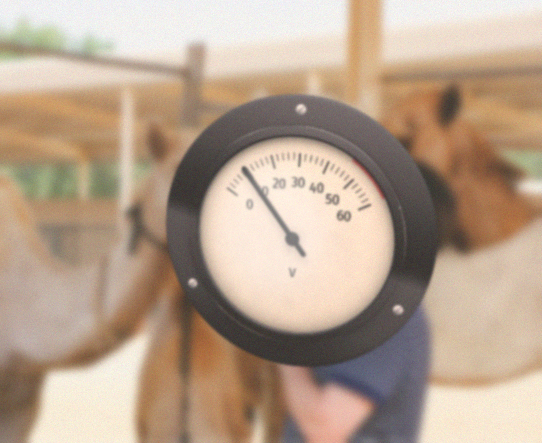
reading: 10V
